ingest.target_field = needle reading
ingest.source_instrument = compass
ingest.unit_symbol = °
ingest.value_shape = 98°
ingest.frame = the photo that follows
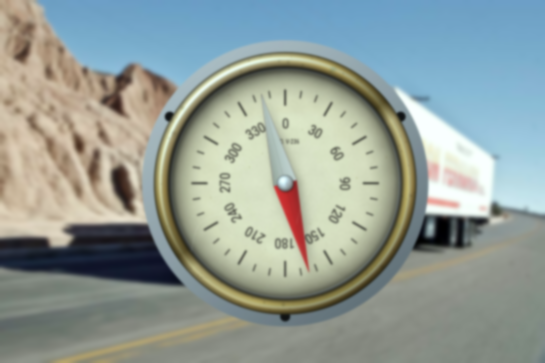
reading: 165°
